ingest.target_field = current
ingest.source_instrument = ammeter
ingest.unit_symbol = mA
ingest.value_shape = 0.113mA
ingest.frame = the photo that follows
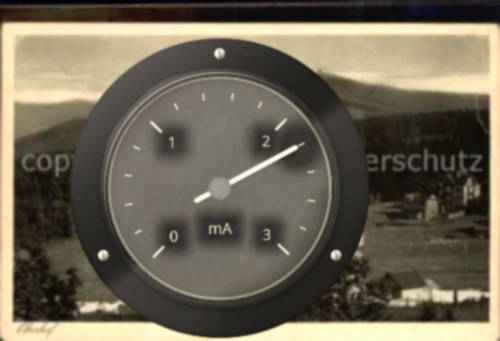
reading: 2.2mA
